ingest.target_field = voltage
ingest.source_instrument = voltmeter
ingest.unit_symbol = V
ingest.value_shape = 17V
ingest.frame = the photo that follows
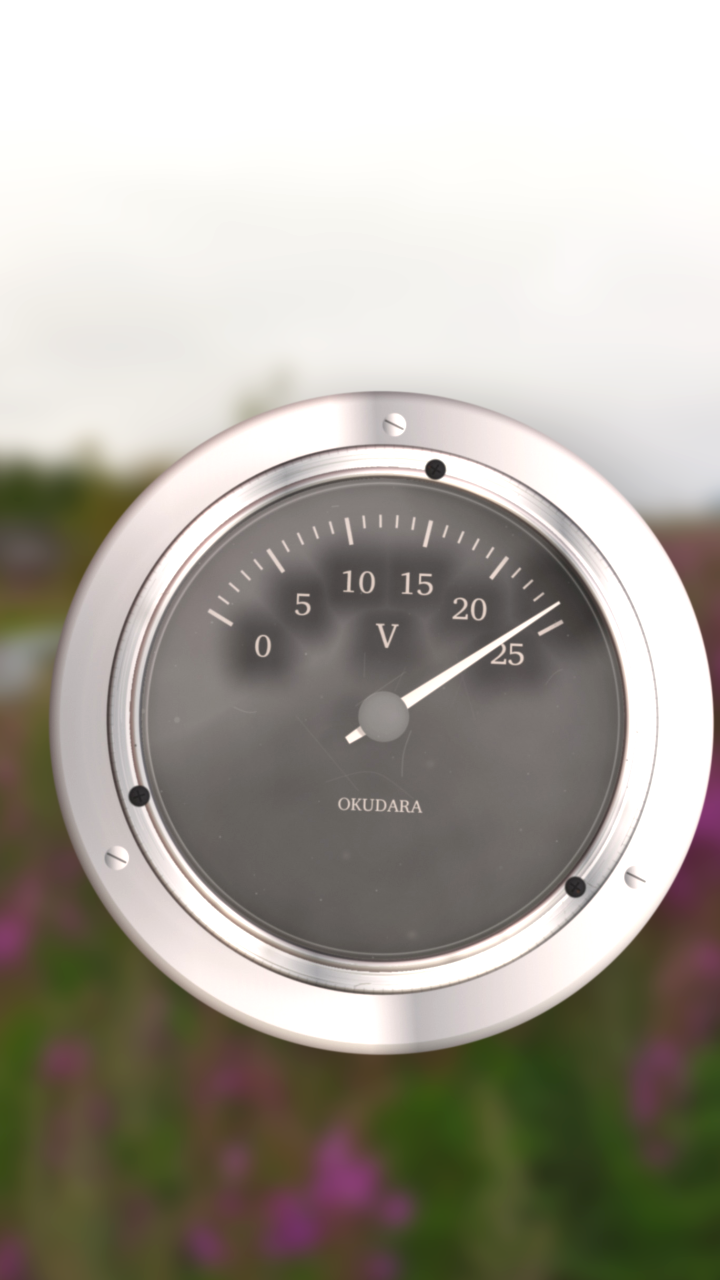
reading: 24V
